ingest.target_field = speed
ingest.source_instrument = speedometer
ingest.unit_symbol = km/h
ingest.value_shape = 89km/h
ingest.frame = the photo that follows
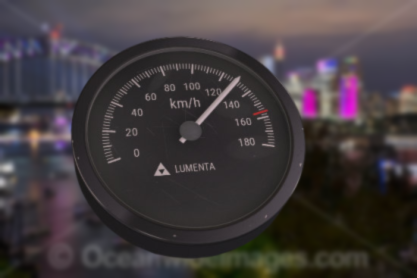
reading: 130km/h
